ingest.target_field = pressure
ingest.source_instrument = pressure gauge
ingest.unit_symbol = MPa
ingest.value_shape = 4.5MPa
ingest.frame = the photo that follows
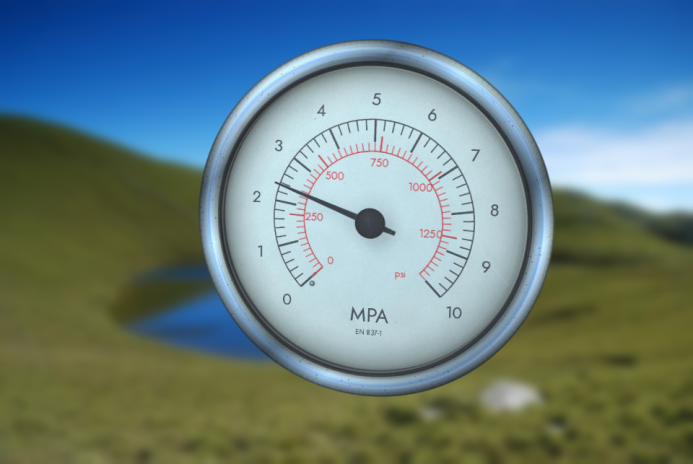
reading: 2.4MPa
